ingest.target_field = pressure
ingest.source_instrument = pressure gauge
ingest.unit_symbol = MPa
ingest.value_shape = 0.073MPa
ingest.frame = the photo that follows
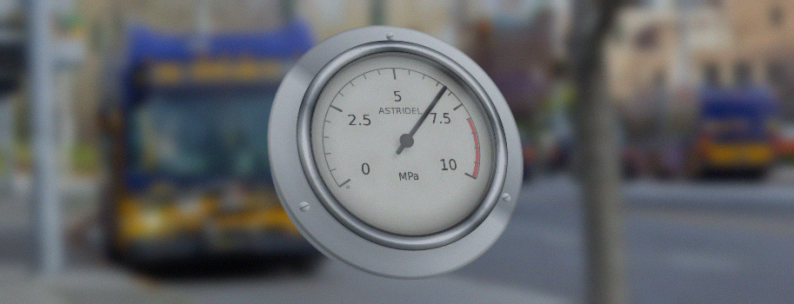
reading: 6.75MPa
